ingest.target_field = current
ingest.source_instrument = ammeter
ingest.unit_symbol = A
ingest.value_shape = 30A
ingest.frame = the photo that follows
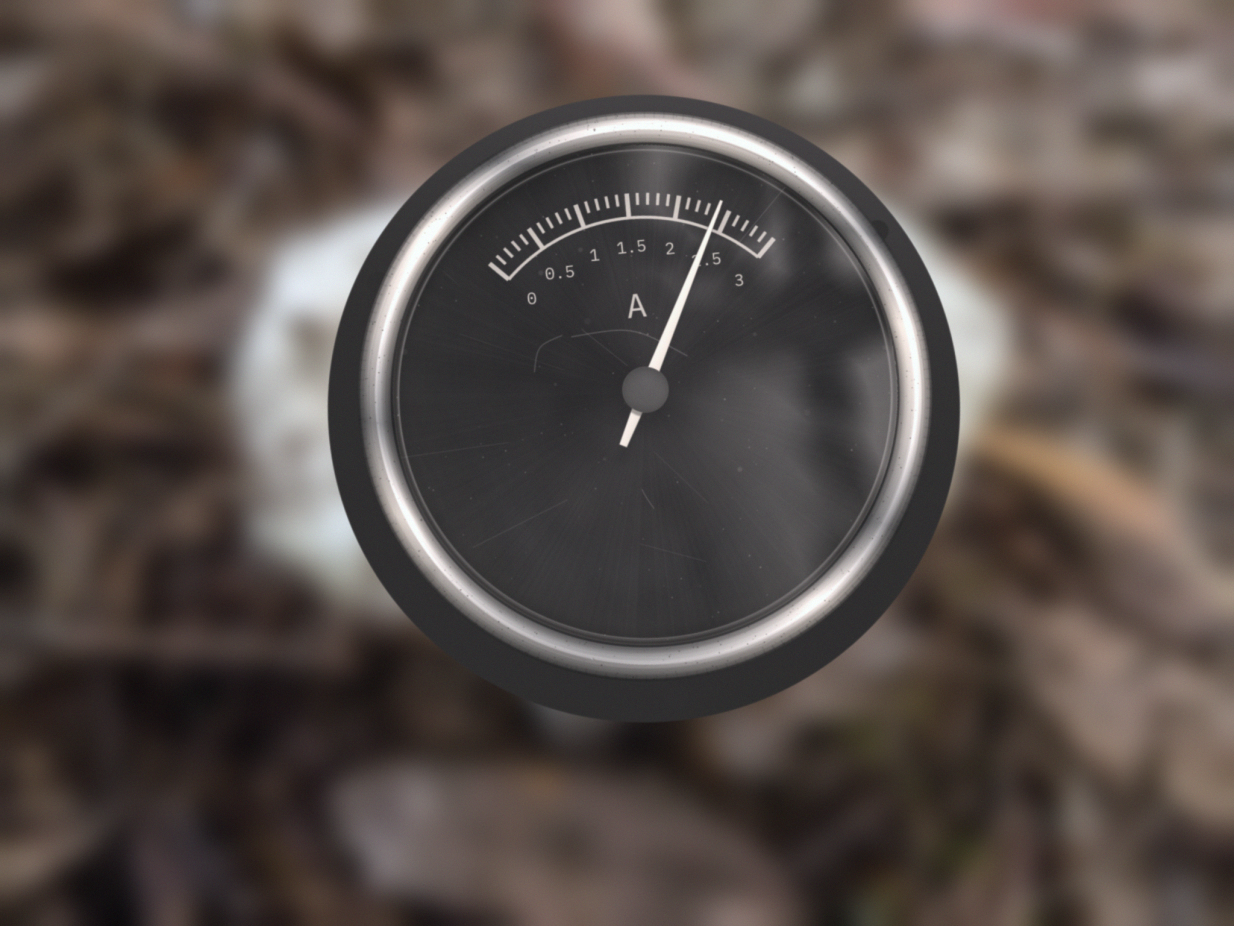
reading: 2.4A
